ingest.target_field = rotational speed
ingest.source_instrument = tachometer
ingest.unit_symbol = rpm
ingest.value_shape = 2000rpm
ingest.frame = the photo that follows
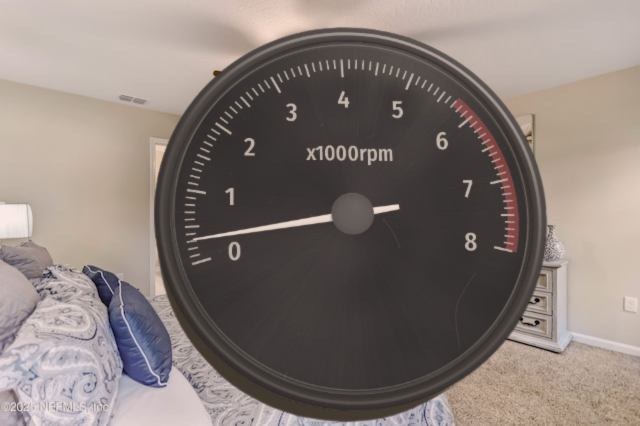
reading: 300rpm
